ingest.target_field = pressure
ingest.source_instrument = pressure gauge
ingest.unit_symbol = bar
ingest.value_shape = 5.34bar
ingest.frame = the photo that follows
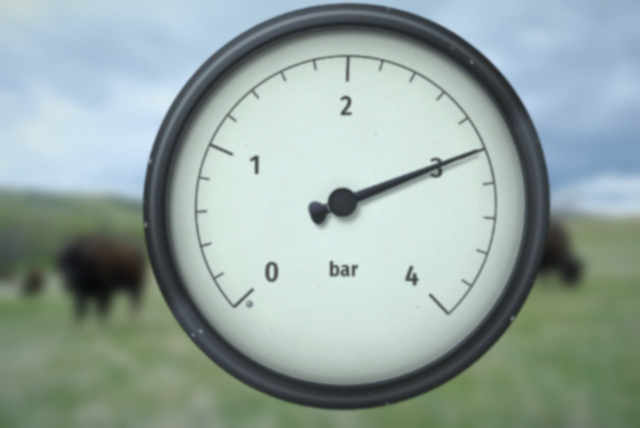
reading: 3bar
